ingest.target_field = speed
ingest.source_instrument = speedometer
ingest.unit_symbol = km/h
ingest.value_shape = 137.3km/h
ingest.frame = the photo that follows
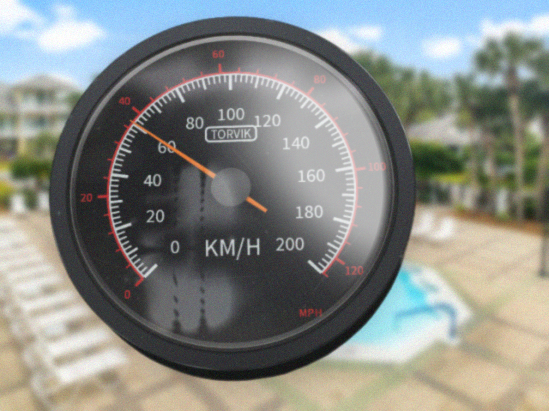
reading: 60km/h
